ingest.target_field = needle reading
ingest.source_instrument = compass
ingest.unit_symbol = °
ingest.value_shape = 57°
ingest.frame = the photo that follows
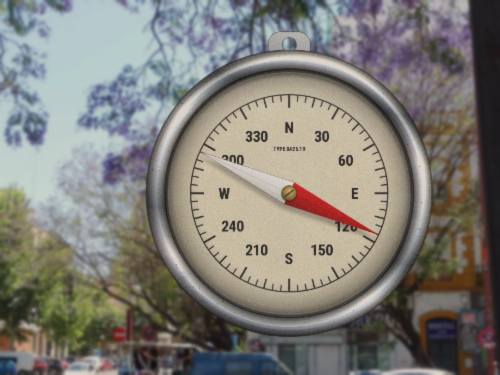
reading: 115°
